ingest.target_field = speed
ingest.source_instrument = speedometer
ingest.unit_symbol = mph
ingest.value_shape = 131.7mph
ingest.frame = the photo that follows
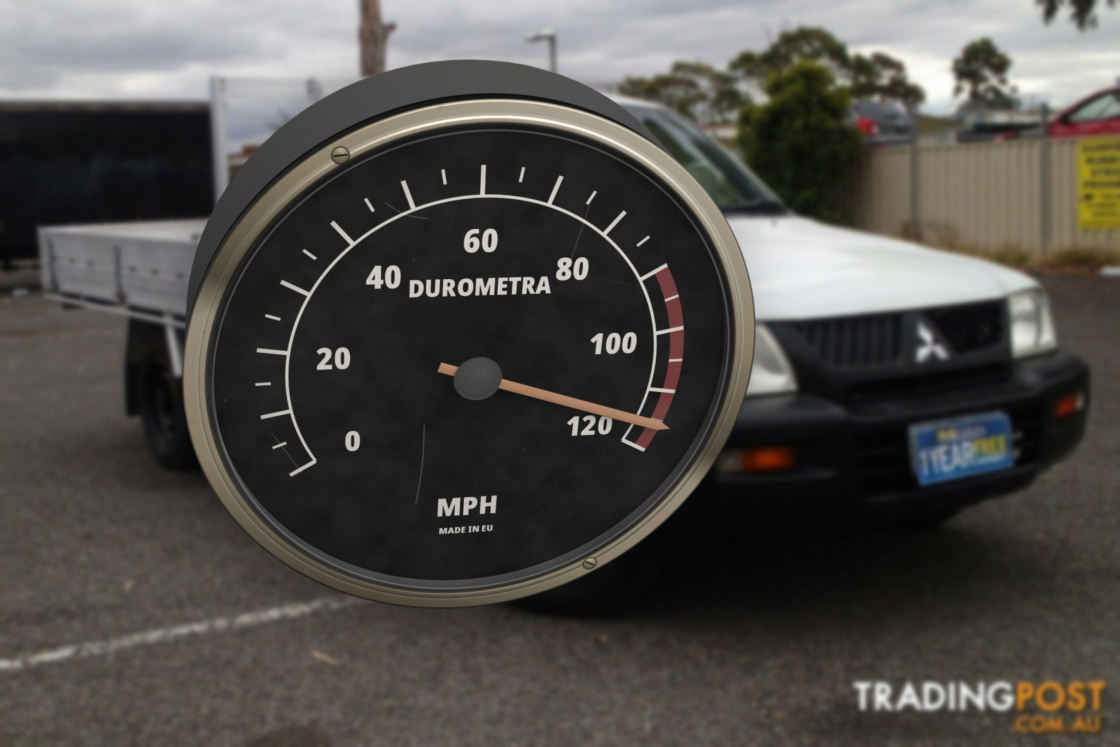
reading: 115mph
